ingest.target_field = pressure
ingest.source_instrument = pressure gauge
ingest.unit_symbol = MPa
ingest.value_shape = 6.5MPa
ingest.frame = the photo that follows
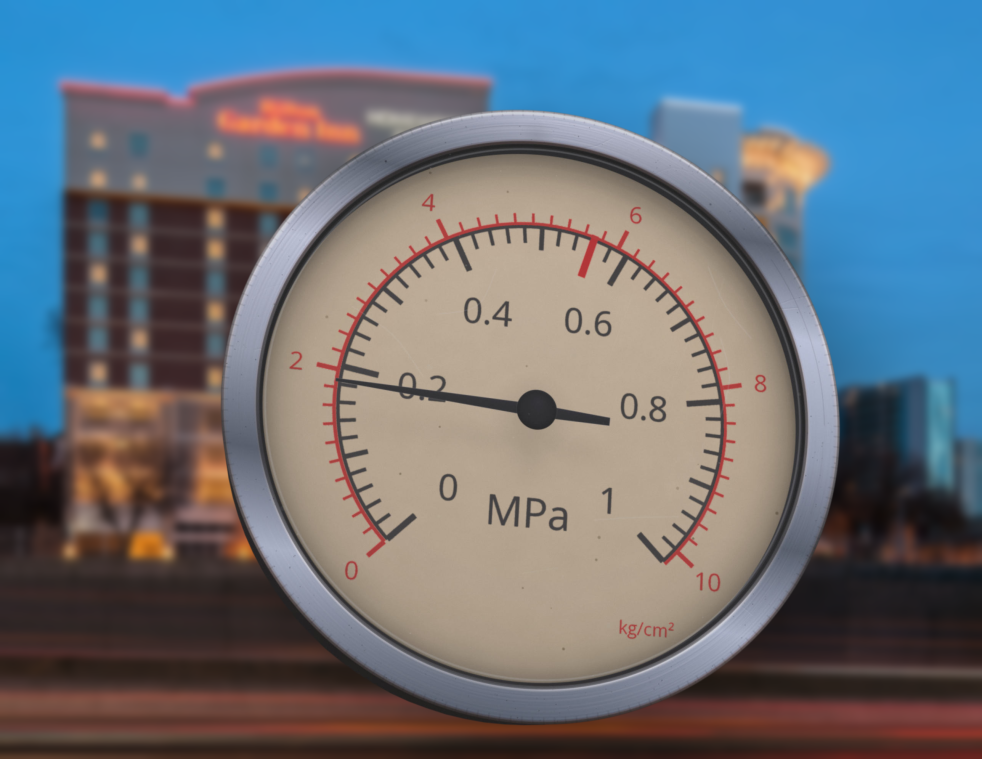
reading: 0.18MPa
